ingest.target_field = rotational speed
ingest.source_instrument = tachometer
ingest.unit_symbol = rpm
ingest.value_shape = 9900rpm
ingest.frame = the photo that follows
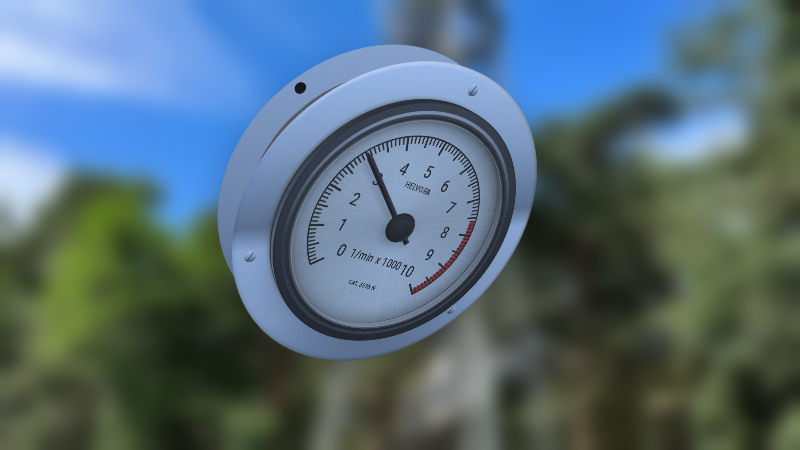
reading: 3000rpm
